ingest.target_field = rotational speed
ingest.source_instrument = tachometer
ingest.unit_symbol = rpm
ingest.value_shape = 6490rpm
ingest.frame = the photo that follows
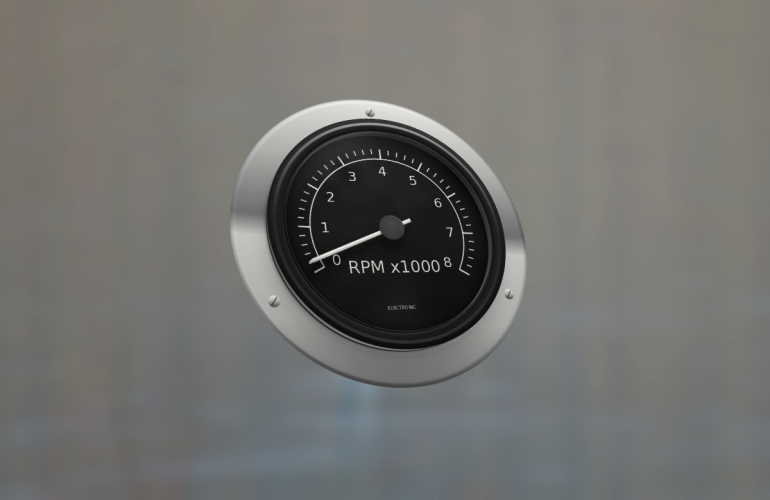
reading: 200rpm
